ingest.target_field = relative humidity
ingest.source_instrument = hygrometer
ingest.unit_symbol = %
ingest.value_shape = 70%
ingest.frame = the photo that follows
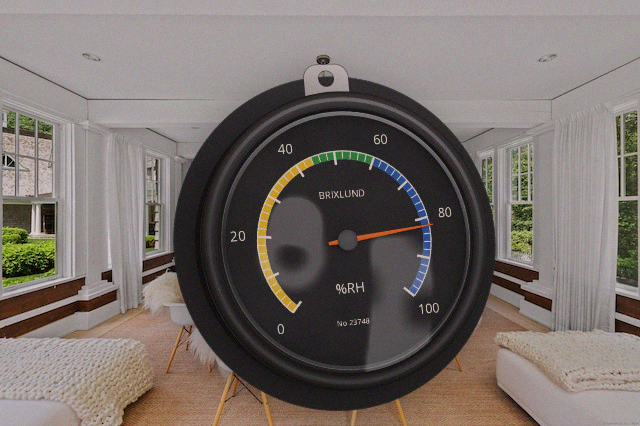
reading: 82%
